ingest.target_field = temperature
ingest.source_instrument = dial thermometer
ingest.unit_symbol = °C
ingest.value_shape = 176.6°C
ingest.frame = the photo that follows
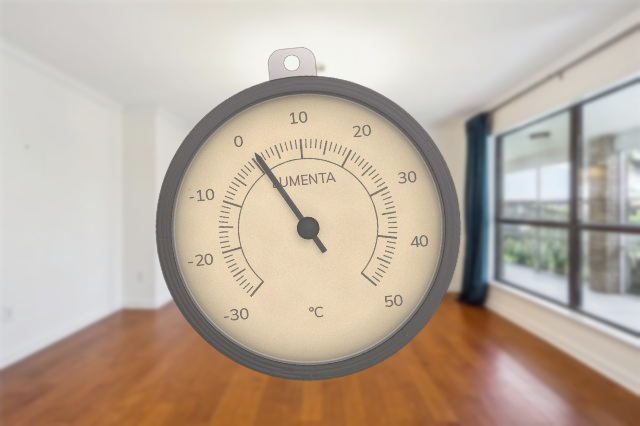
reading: 1°C
